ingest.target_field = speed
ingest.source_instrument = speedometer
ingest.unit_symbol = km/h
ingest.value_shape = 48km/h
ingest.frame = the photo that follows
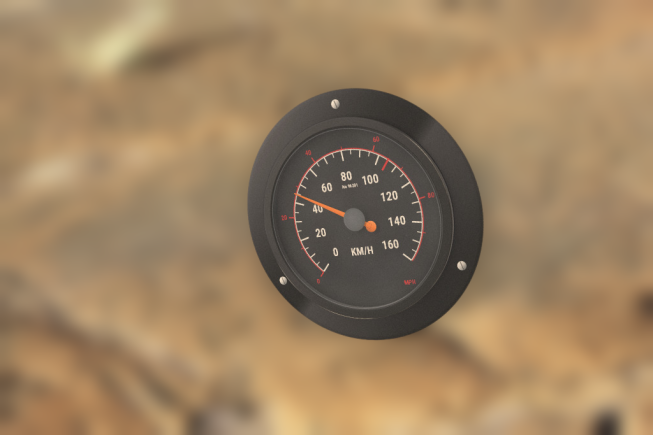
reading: 45km/h
